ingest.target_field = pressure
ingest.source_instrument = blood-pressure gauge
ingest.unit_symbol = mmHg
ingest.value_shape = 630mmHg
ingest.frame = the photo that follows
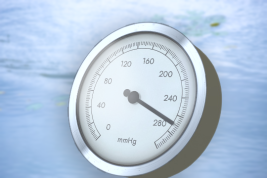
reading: 270mmHg
